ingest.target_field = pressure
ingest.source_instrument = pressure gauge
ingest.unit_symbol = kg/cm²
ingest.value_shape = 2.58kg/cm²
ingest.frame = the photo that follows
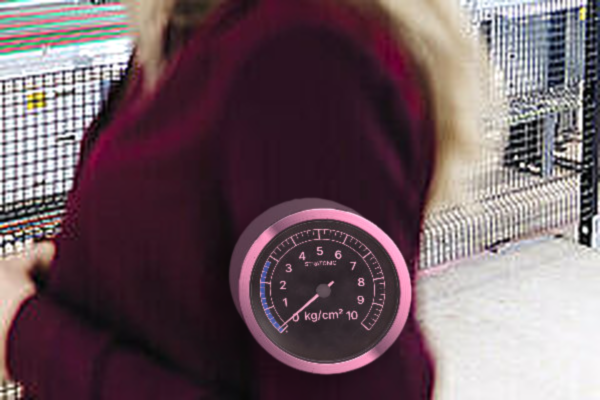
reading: 0.2kg/cm²
